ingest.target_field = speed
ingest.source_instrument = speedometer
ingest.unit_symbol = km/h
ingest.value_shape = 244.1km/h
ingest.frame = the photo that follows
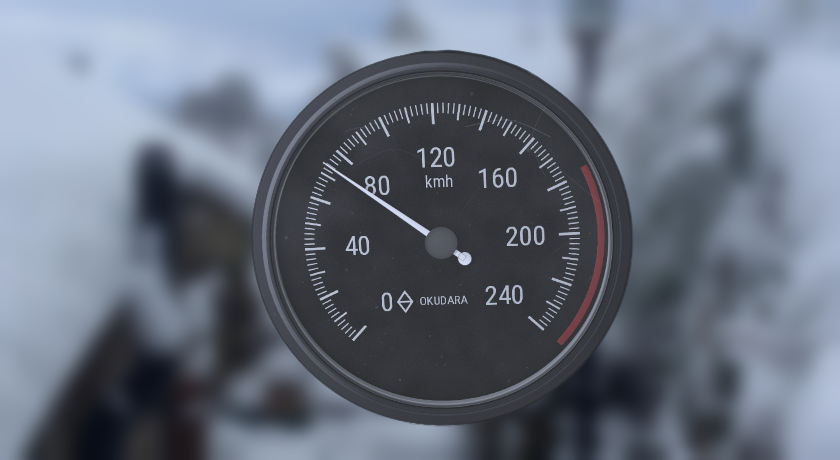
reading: 74km/h
